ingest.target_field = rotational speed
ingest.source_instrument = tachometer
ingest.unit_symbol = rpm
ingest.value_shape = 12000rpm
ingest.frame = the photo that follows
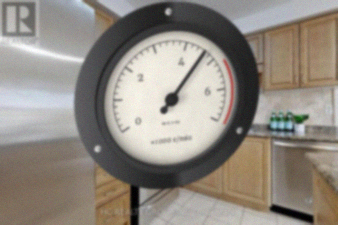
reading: 4600rpm
